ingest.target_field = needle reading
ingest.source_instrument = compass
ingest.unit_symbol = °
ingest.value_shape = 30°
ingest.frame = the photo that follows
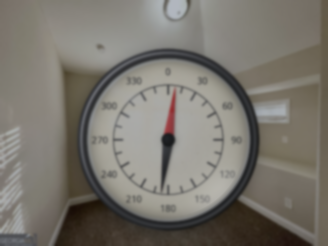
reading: 7.5°
